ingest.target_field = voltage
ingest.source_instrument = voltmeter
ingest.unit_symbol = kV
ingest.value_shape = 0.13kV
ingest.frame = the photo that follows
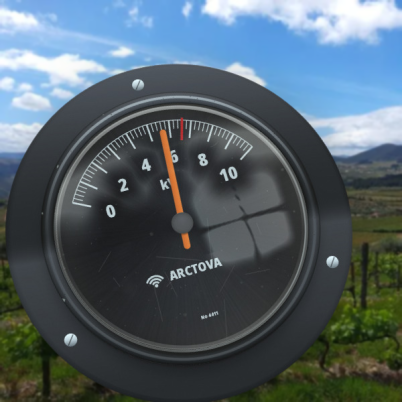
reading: 5.6kV
